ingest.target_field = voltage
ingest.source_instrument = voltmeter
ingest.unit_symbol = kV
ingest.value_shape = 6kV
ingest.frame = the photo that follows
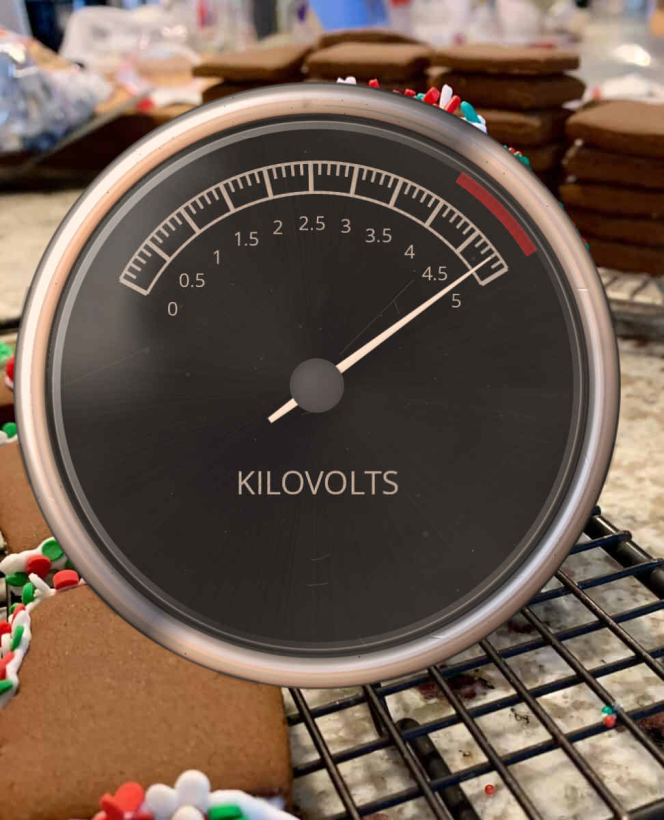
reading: 4.8kV
